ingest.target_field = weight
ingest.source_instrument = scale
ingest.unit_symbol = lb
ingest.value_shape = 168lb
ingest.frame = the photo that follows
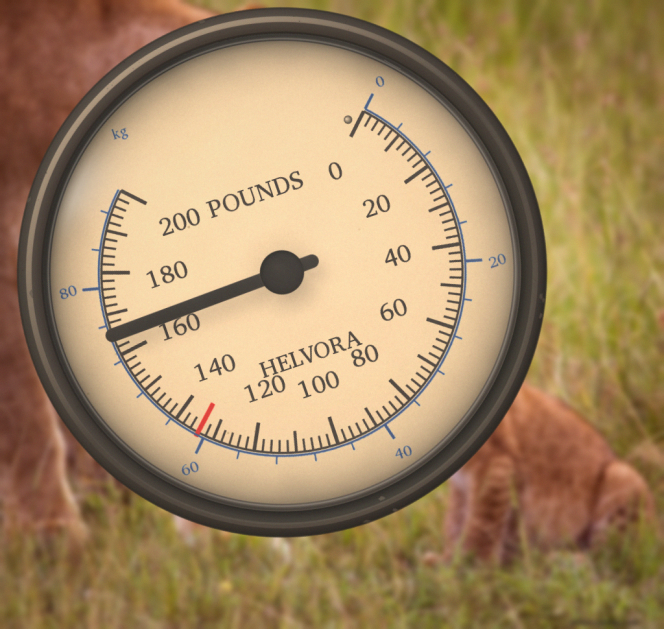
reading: 165lb
